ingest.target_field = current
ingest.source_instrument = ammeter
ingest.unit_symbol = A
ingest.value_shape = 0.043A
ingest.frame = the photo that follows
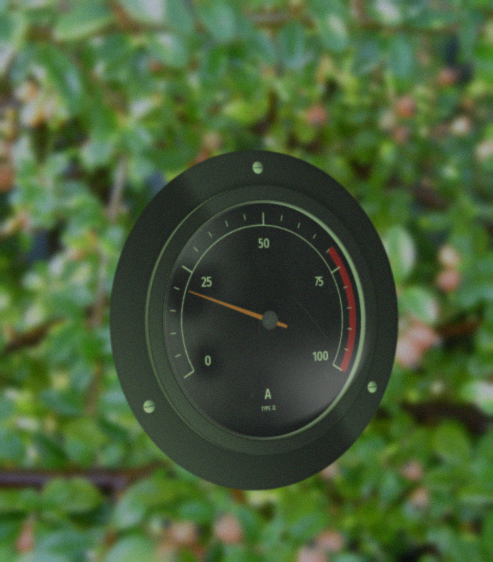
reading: 20A
